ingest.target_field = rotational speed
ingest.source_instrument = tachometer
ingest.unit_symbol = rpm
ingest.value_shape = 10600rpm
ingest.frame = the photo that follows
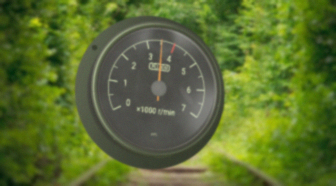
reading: 3500rpm
